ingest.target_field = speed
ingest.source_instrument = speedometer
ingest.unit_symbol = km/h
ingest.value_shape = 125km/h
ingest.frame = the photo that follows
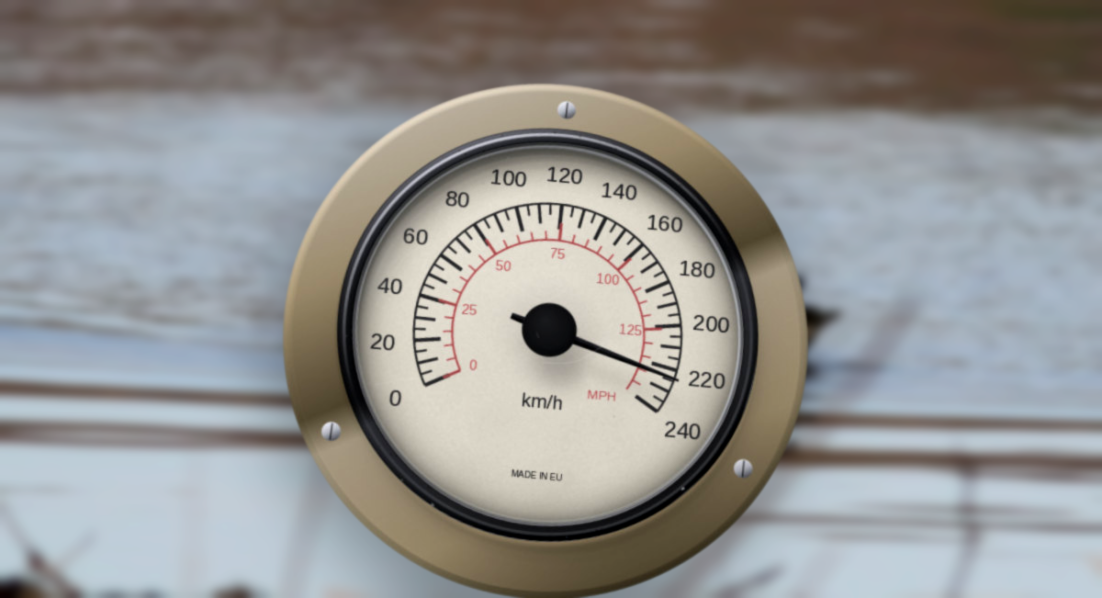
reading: 225km/h
